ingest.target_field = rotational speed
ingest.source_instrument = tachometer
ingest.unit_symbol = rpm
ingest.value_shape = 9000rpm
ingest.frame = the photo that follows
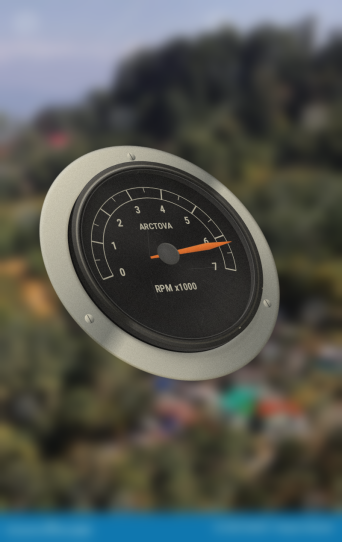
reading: 6250rpm
